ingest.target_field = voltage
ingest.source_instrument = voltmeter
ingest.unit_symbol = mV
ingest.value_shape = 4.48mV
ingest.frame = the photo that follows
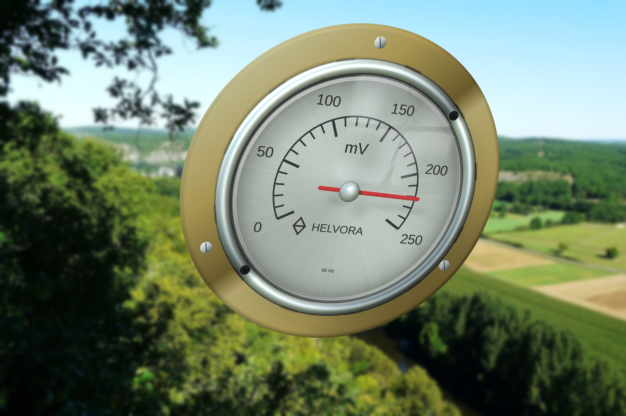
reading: 220mV
